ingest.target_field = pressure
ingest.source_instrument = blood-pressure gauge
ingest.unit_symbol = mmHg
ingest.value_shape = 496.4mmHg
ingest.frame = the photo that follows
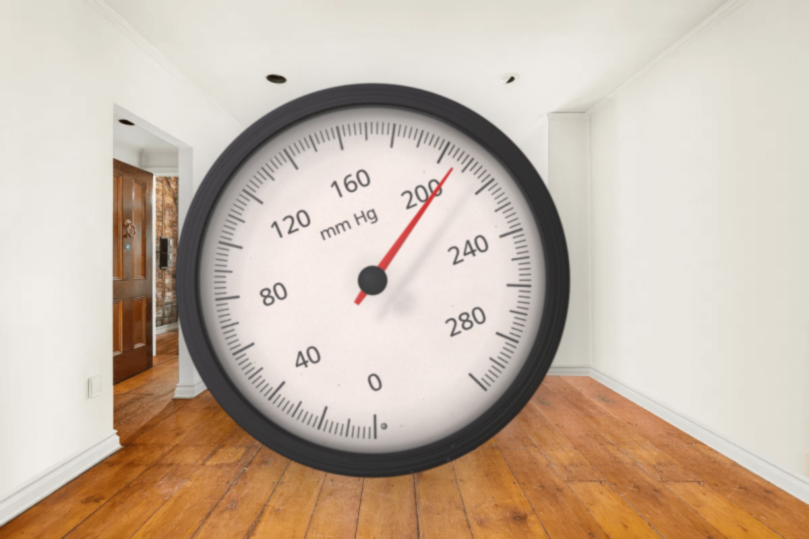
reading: 206mmHg
